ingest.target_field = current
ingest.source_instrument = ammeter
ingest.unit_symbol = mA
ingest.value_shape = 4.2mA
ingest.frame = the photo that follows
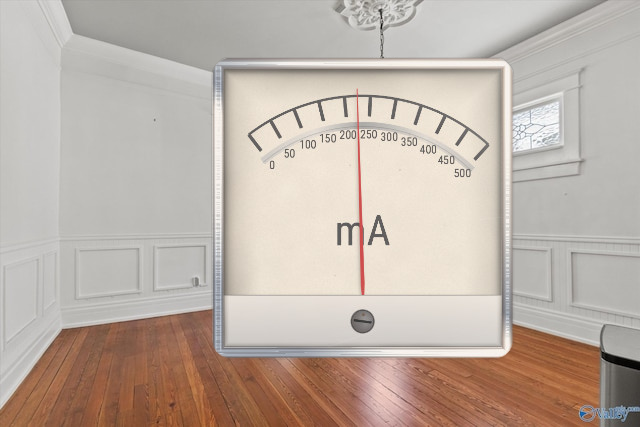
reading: 225mA
